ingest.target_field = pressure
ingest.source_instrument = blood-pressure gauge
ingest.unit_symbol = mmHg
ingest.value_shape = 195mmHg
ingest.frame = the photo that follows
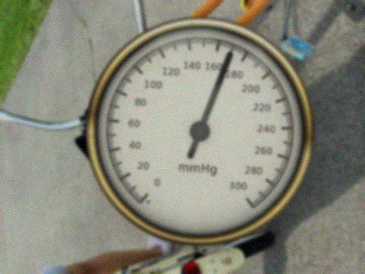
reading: 170mmHg
